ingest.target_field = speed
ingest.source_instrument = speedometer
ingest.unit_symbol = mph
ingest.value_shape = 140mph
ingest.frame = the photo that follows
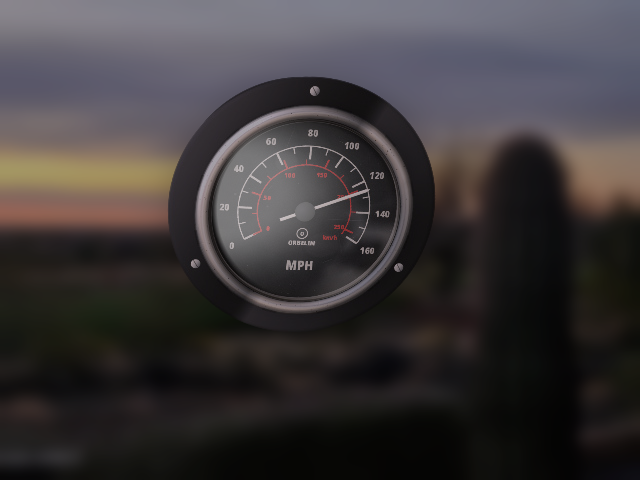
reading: 125mph
